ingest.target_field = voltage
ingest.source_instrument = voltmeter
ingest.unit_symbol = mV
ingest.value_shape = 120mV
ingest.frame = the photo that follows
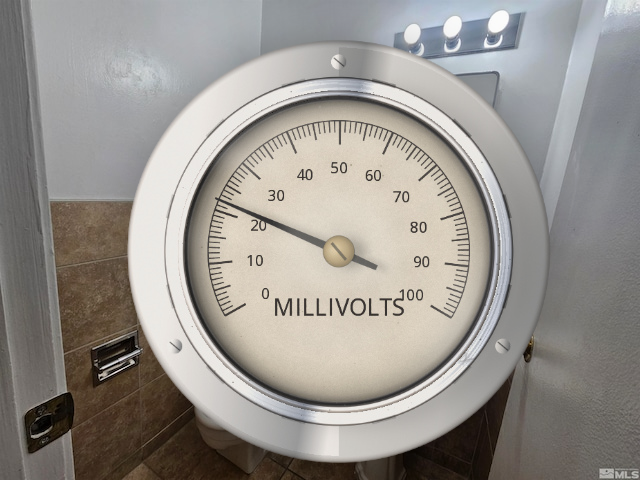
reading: 22mV
